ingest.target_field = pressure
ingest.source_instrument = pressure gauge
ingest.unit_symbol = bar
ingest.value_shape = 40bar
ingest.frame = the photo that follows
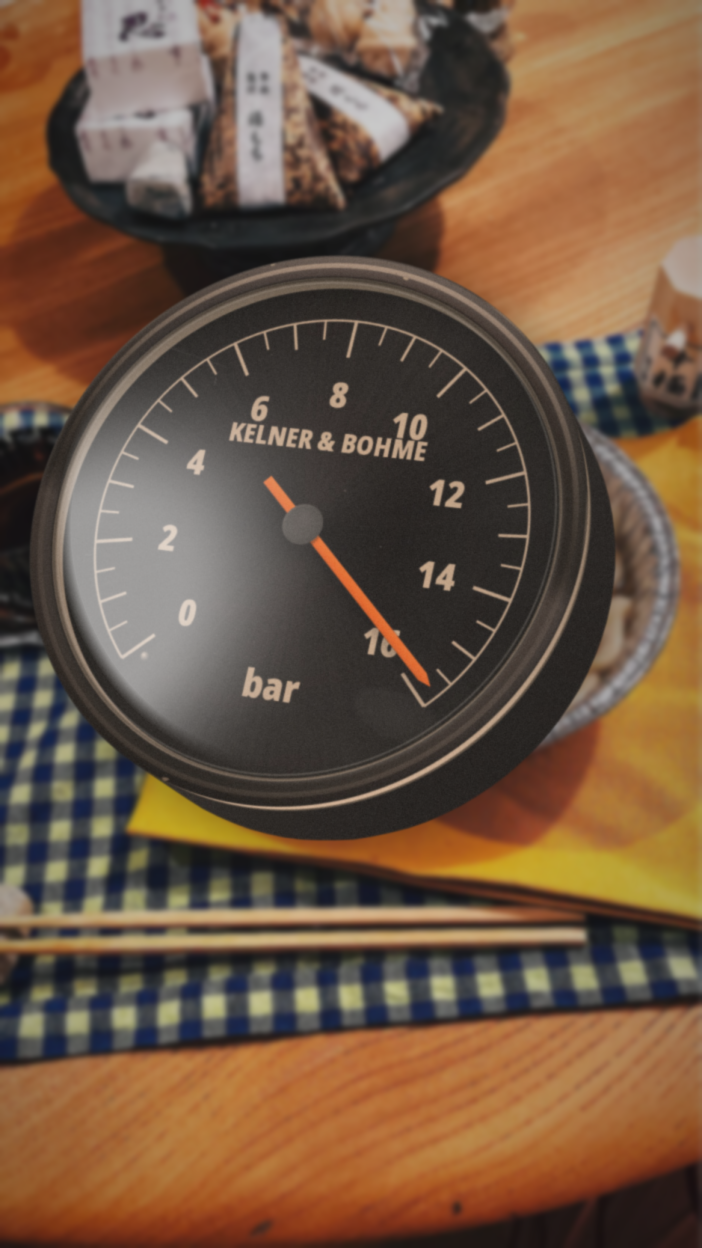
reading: 15.75bar
